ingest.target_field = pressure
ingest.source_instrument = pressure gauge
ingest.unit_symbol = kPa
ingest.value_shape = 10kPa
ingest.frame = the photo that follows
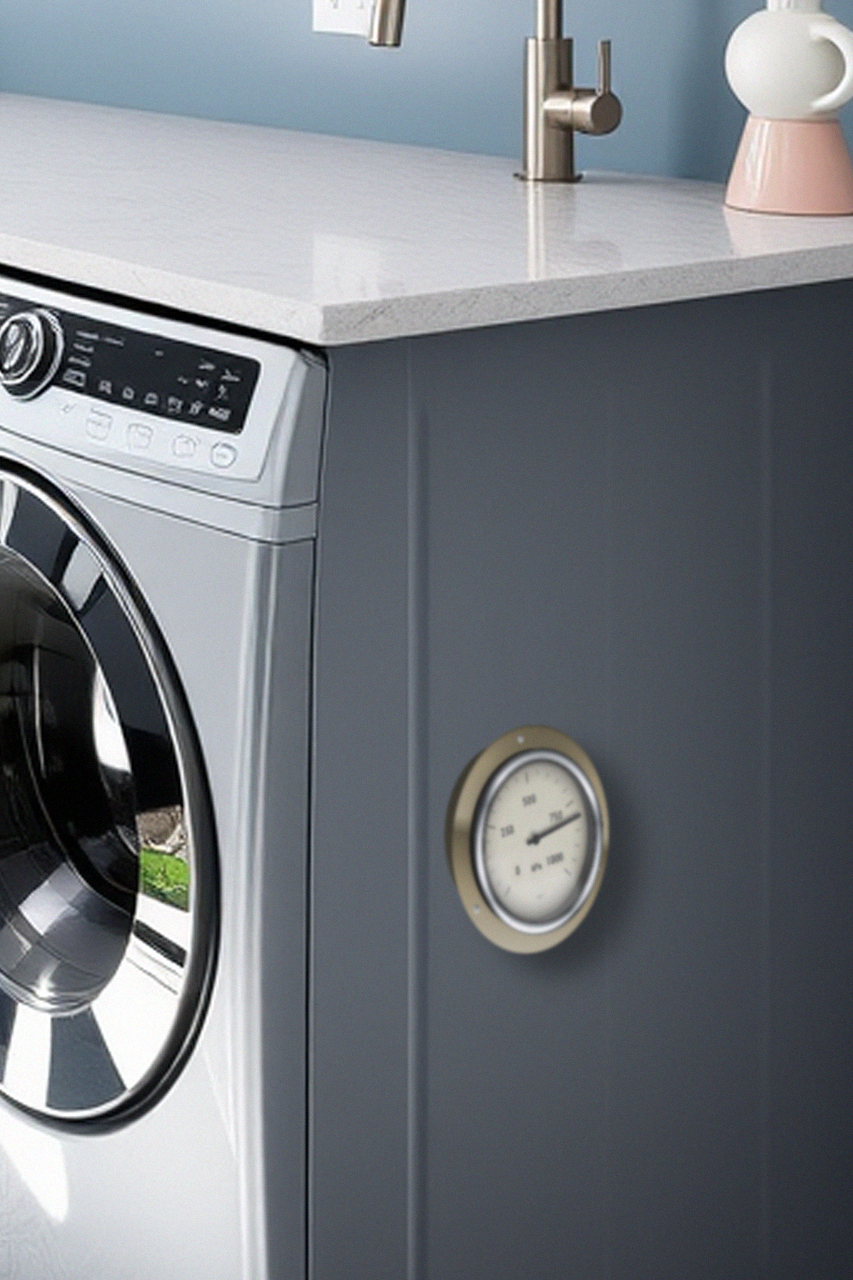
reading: 800kPa
